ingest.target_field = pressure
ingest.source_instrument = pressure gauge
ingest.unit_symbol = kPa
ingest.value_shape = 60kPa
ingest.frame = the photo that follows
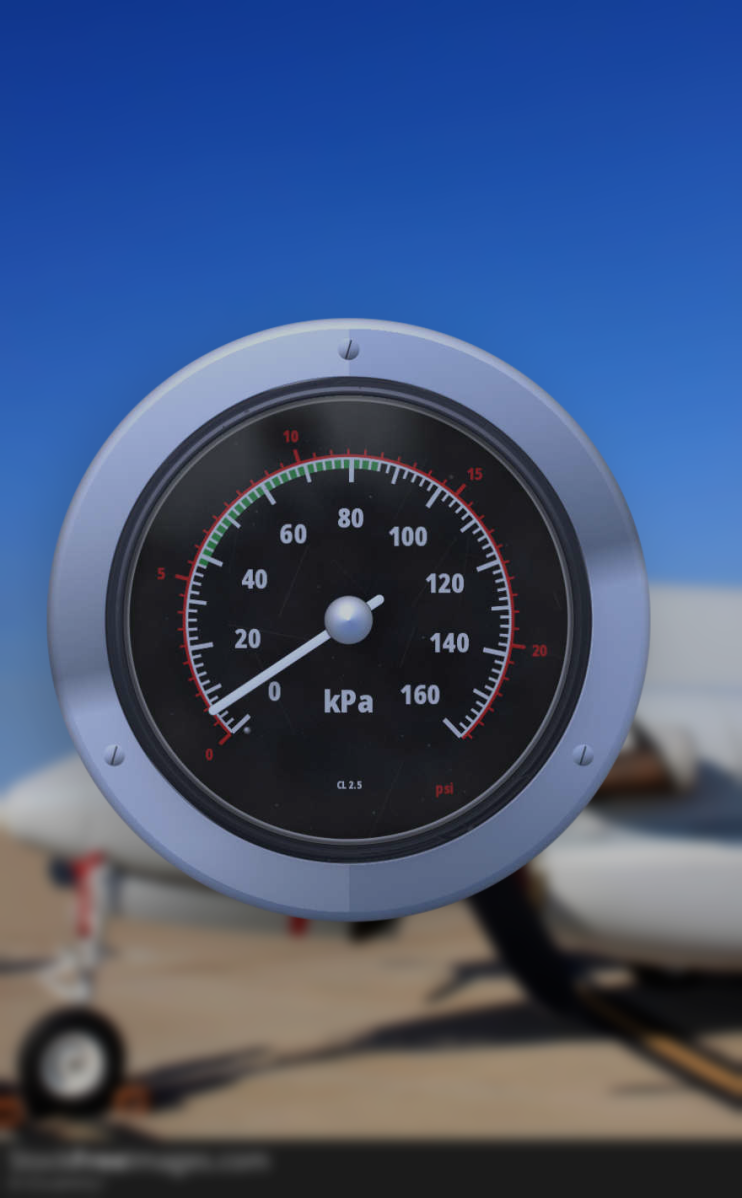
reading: 6kPa
